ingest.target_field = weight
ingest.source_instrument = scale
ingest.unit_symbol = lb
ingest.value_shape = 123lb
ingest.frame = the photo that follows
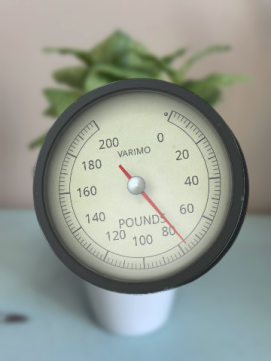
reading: 76lb
